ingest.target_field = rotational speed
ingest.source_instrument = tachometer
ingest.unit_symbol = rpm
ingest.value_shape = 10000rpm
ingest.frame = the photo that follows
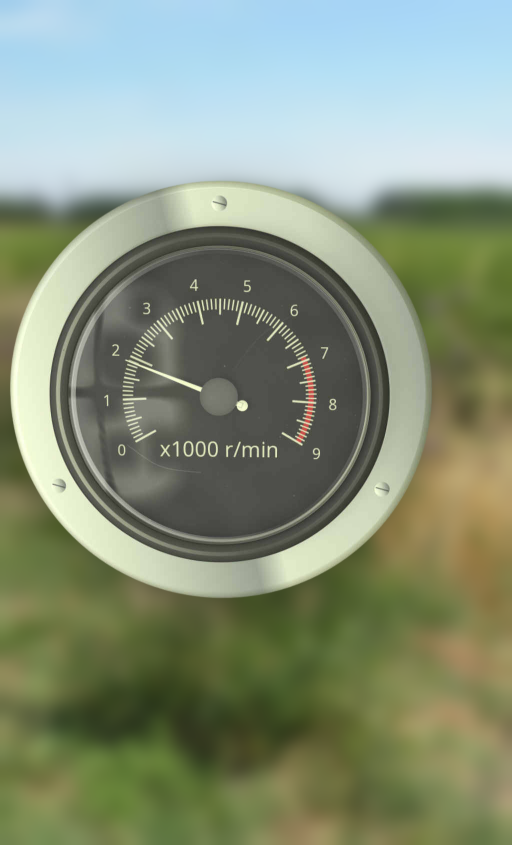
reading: 1900rpm
